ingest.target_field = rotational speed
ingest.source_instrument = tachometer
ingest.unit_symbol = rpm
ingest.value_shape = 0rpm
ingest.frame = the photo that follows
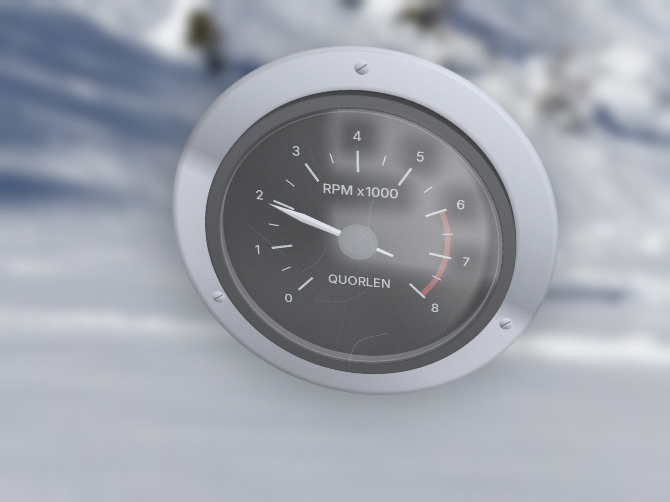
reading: 2000rpm
